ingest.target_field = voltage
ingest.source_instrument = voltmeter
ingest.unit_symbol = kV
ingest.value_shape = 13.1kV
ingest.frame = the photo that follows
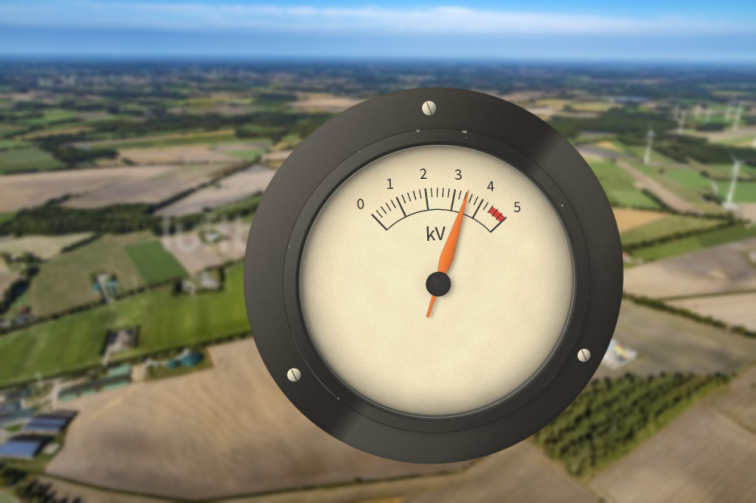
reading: 3.4kV
